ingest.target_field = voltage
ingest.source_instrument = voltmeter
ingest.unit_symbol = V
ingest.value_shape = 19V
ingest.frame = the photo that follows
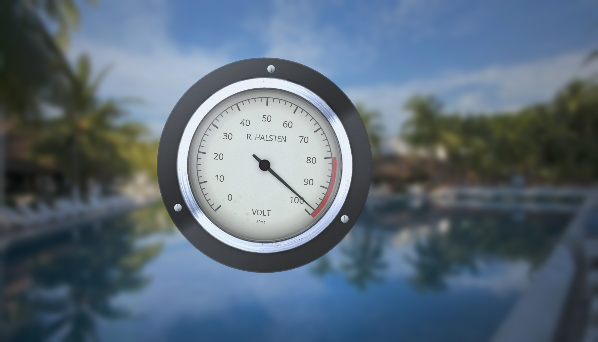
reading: 98V
